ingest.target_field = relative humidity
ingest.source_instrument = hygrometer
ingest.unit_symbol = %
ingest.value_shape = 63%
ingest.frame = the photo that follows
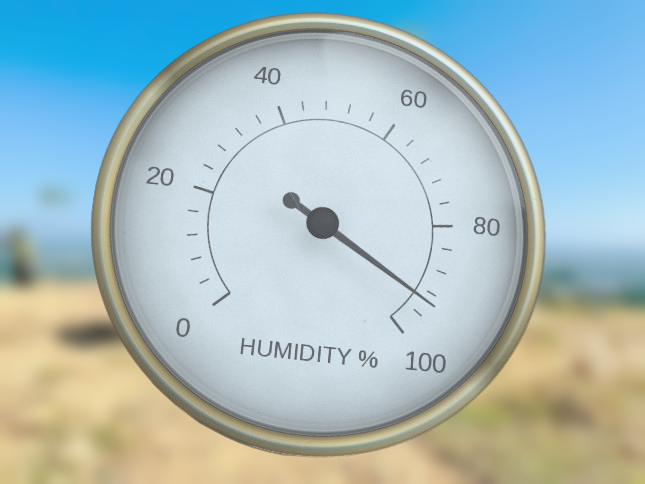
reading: 94%
